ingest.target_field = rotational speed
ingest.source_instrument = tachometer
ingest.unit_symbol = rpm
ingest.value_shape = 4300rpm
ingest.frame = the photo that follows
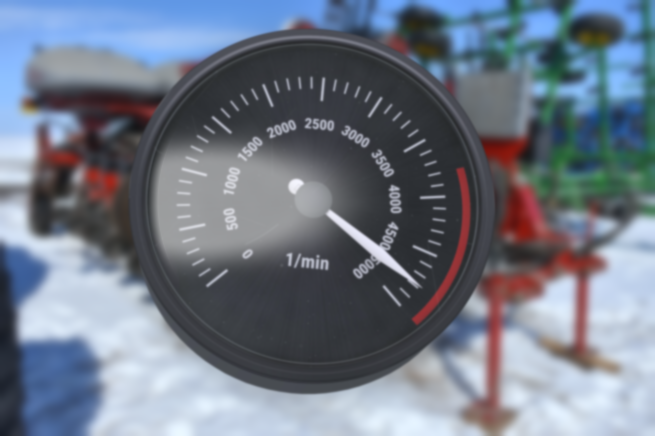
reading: 4800rpm
